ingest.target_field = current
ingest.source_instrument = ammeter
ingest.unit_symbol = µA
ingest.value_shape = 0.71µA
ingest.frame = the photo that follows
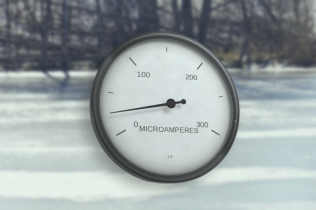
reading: 25µA
